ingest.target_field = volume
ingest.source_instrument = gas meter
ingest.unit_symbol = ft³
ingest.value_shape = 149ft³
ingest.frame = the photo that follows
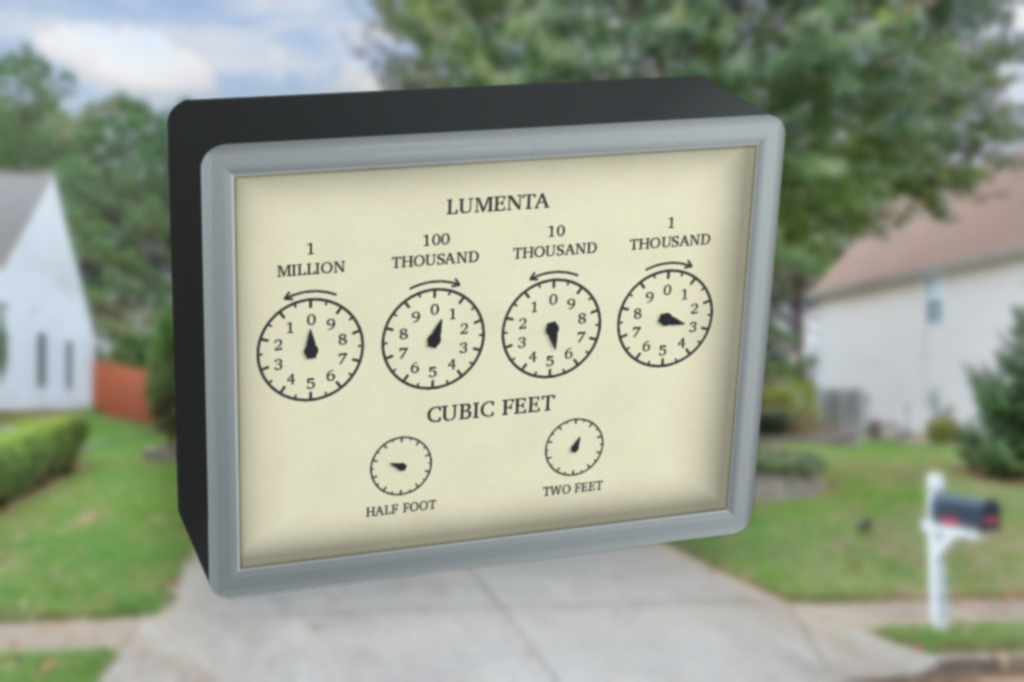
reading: 5300ft³
